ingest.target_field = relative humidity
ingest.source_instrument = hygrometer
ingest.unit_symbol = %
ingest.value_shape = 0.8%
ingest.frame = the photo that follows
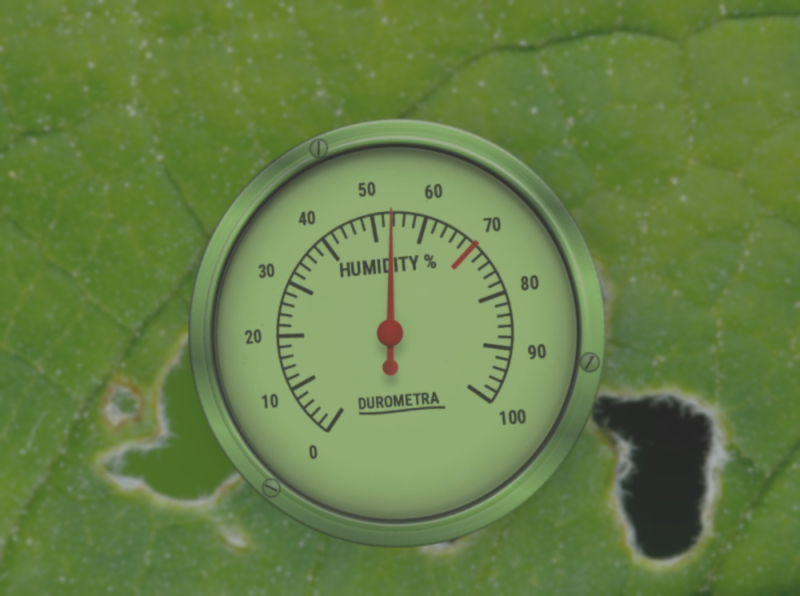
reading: 54%
